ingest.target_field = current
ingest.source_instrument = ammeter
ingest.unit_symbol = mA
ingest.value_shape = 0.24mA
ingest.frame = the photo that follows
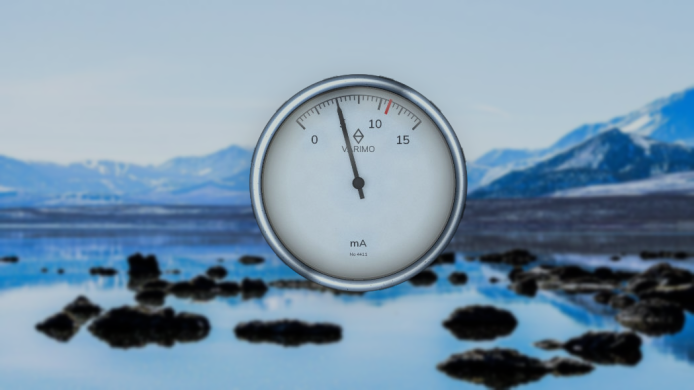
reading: 5mA
